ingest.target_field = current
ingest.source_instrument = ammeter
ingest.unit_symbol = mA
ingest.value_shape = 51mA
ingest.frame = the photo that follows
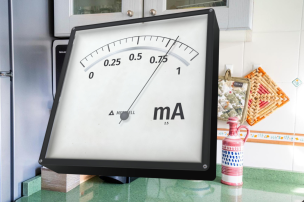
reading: 0.8mA
